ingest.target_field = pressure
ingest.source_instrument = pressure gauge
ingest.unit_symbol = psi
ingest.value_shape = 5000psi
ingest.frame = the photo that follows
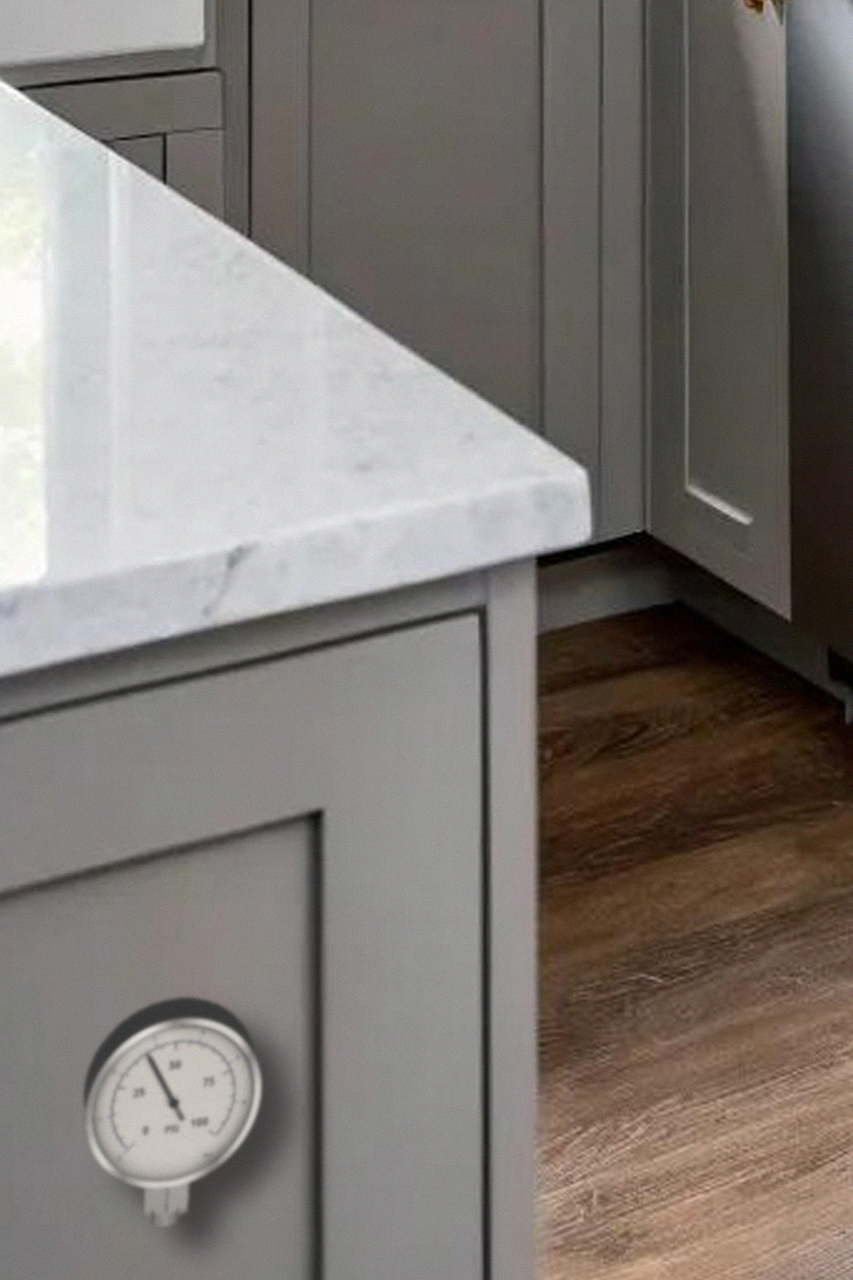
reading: 40psi
